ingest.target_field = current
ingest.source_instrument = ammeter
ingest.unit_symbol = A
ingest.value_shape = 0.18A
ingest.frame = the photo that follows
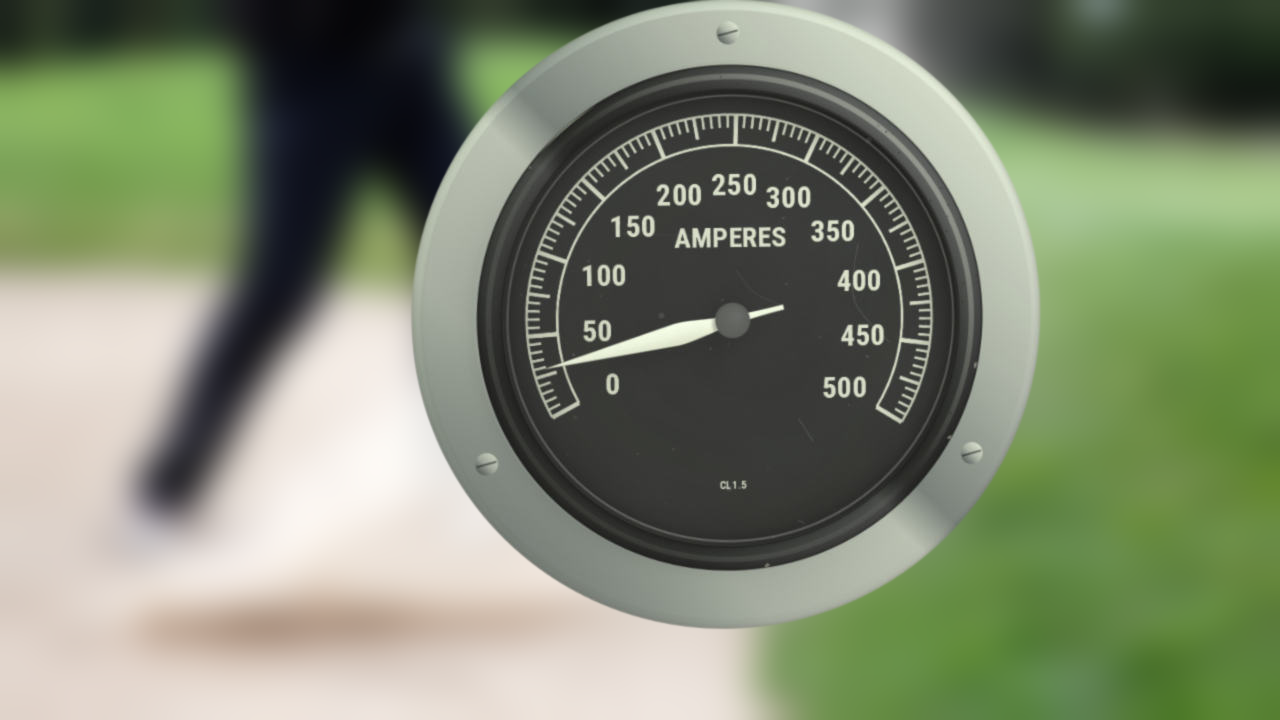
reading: 30A
